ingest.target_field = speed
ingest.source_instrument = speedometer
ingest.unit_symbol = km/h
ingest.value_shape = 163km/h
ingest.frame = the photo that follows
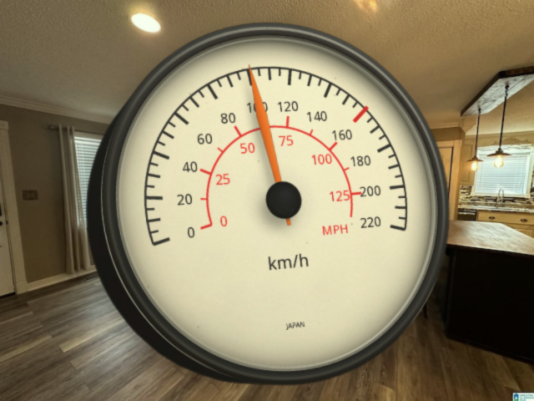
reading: 100km/h
